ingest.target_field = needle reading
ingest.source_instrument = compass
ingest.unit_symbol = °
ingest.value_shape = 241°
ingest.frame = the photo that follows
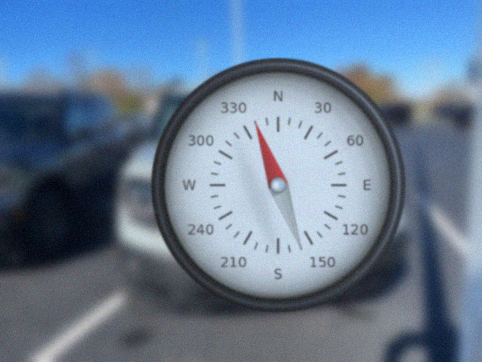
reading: 340°
